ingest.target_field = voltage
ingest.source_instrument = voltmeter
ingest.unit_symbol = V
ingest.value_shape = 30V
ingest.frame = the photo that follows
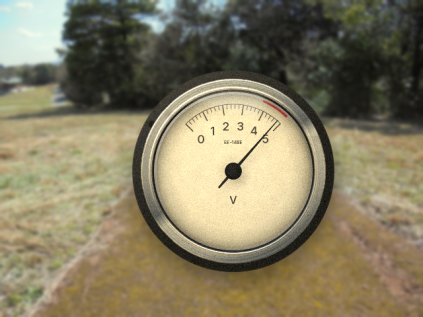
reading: 4.8V
